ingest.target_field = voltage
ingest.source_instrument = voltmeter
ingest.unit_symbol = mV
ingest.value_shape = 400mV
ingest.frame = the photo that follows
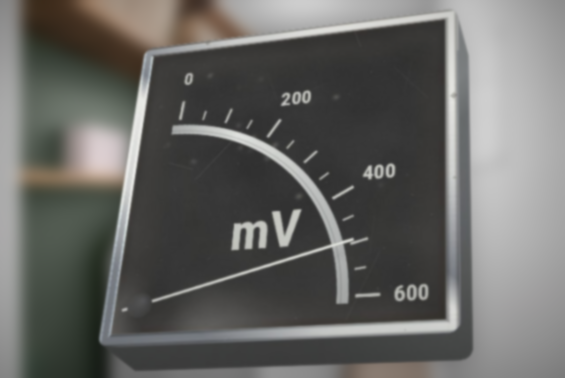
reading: 500mV
